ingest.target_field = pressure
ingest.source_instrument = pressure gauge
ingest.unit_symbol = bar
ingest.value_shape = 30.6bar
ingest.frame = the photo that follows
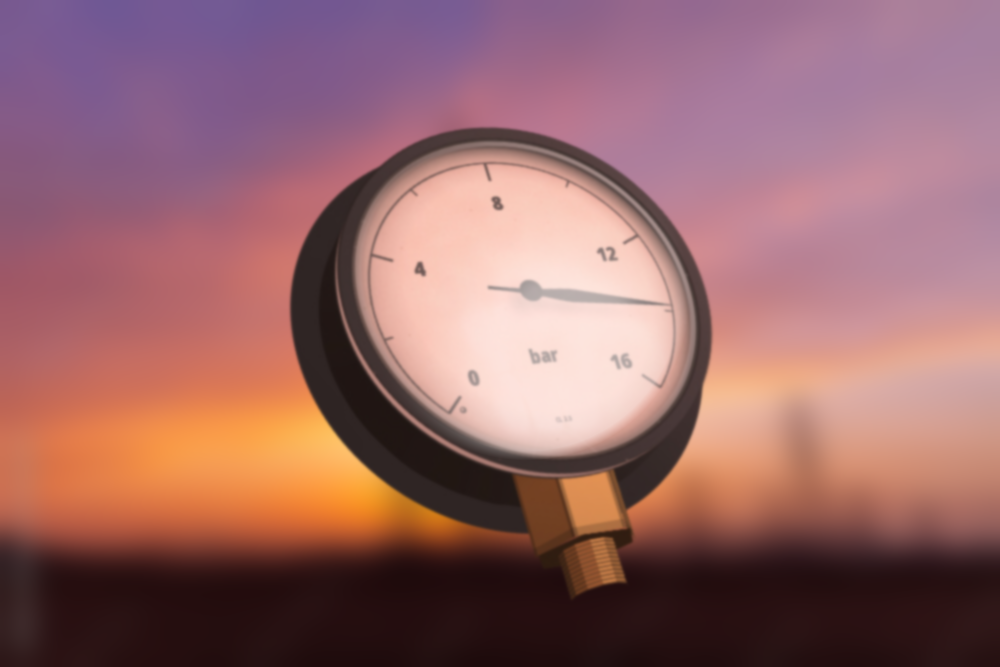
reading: 14bar
